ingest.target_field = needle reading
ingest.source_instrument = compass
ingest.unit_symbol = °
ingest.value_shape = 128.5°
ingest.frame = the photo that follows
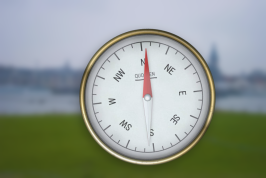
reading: 5°
